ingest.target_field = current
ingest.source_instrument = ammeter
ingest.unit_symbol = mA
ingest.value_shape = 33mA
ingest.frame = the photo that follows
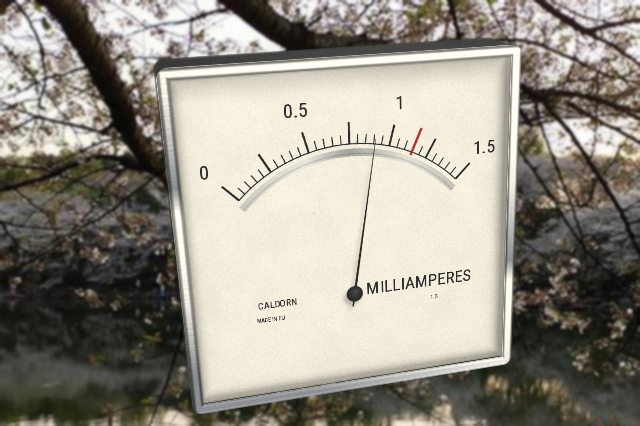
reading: 0.9mA
